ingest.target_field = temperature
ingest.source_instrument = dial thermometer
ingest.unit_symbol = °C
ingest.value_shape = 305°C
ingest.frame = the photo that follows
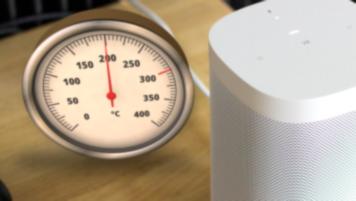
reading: 200°C
